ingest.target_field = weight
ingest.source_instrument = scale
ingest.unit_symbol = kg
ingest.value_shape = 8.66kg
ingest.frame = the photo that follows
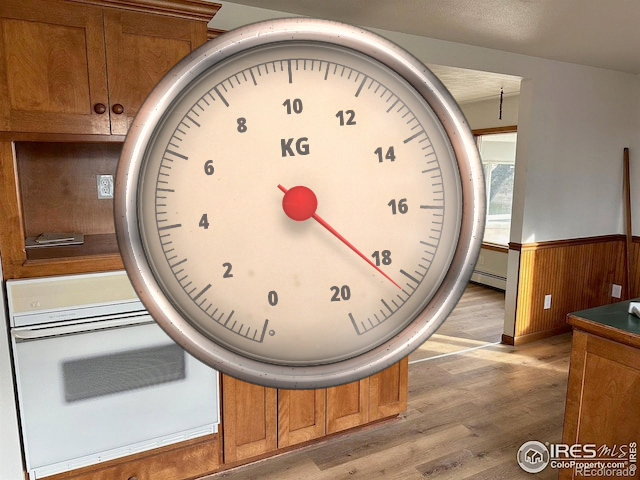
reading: 18.4kg
